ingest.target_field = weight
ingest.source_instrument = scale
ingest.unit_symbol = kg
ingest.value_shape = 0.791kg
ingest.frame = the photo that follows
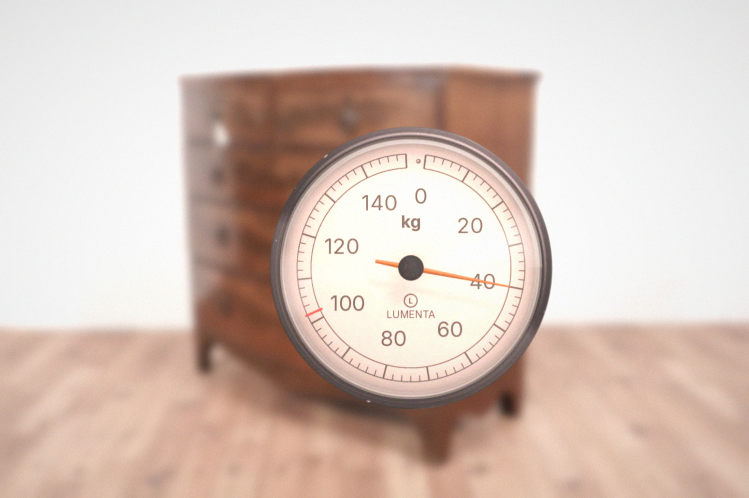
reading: 40kg
